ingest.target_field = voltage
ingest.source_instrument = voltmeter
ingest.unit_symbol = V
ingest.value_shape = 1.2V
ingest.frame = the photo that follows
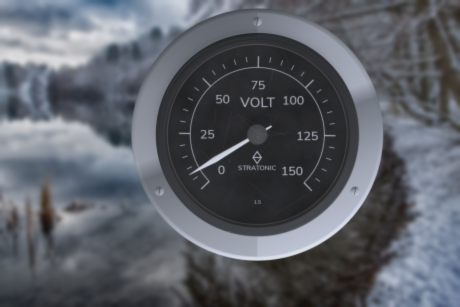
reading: 7.5V
